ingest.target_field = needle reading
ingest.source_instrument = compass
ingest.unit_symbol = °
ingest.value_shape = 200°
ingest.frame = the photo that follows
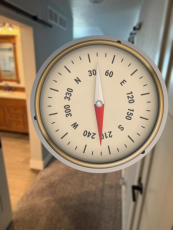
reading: 220°
